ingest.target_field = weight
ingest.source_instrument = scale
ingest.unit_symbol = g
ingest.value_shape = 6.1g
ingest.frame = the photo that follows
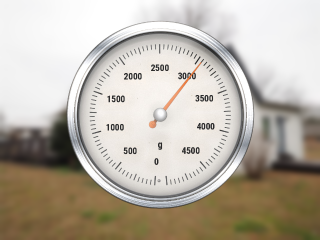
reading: 3050g
